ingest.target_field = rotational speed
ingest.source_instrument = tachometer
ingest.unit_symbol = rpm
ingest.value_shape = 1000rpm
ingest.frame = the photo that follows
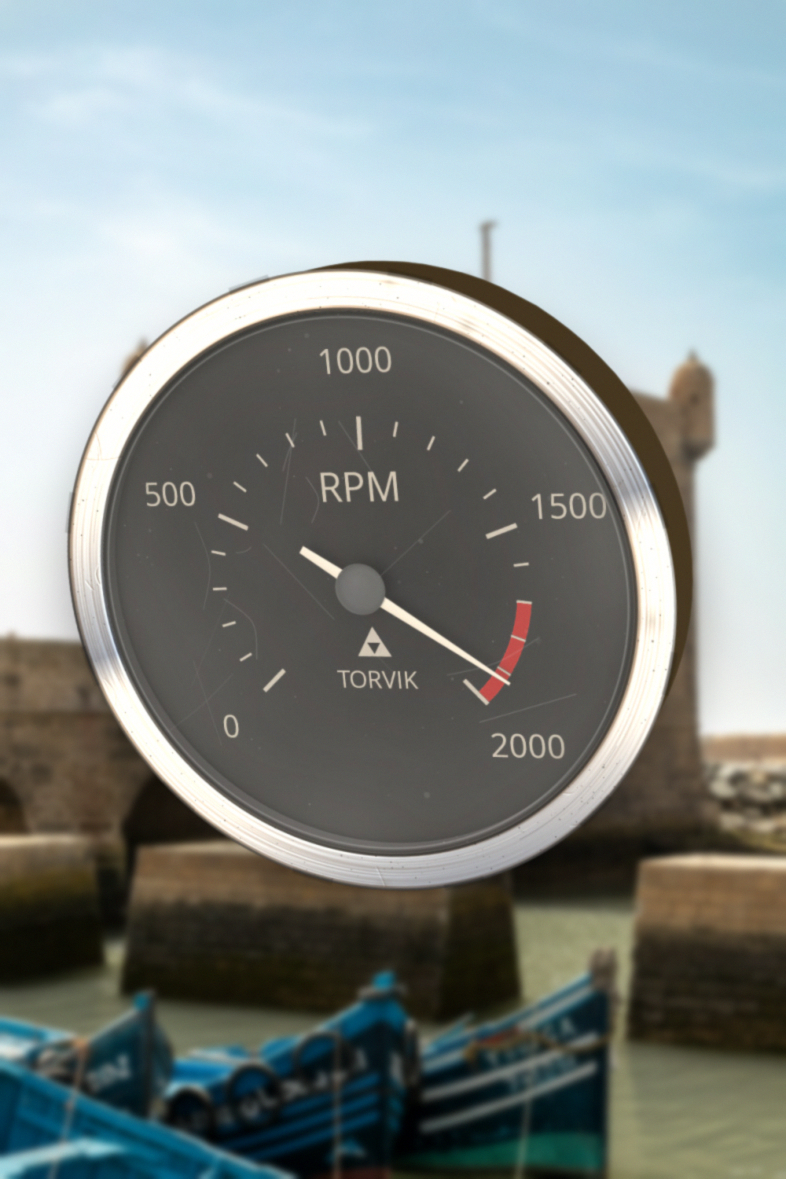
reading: 1900rpm
